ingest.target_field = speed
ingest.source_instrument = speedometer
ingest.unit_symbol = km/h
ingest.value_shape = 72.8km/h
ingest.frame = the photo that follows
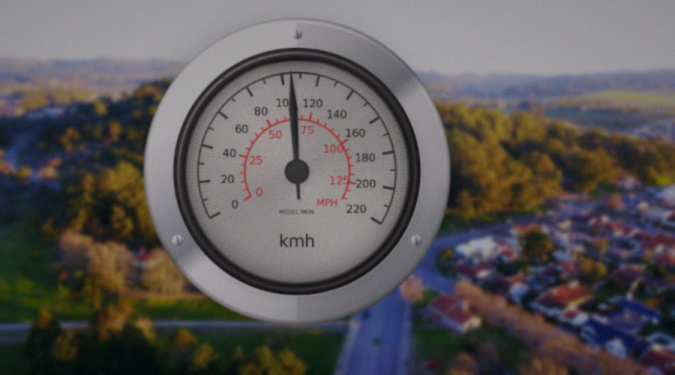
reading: 105km/h
